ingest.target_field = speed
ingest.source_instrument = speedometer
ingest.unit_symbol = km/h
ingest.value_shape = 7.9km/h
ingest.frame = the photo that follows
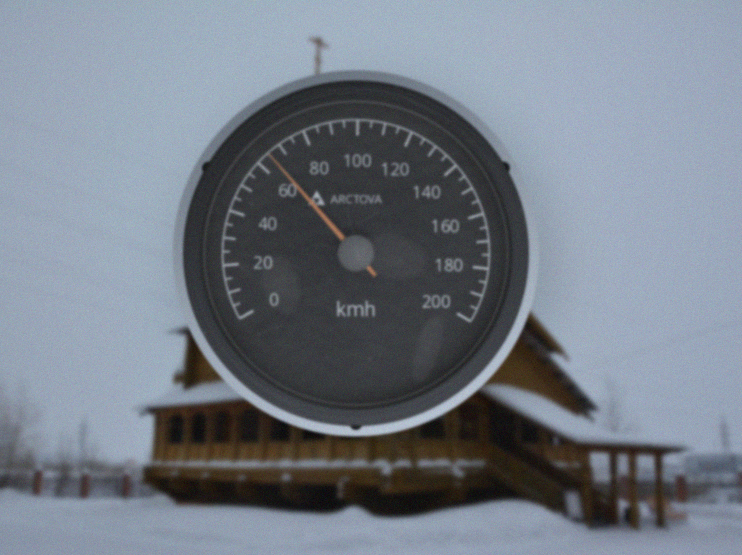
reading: 65km/h
